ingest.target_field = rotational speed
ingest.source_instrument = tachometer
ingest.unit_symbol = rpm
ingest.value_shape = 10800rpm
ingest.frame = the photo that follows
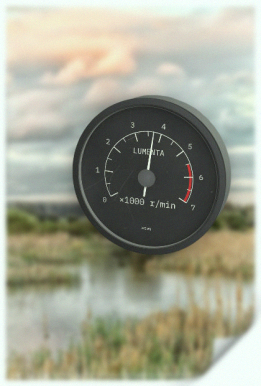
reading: 3750rpm
